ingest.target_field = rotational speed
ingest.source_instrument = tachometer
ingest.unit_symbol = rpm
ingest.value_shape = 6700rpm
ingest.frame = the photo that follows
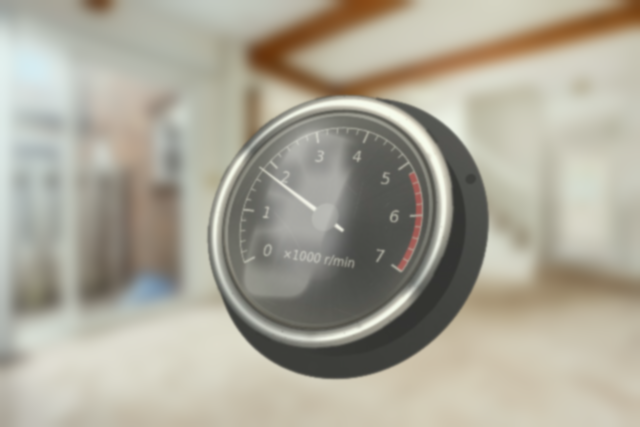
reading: 1800rpm
